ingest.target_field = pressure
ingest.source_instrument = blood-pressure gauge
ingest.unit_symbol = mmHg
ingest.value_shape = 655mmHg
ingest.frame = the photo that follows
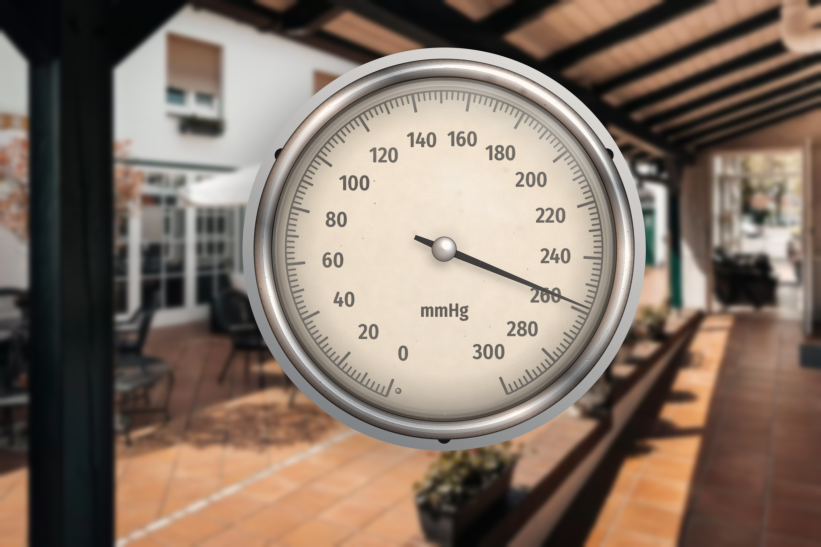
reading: 258mmHg
